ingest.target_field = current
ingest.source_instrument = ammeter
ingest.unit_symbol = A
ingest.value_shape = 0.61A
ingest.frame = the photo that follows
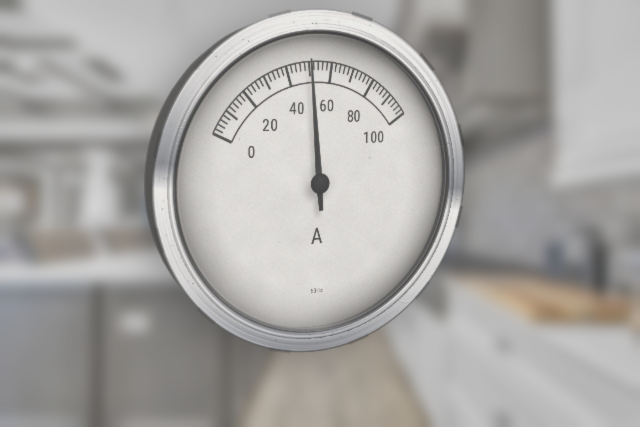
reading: 50A
